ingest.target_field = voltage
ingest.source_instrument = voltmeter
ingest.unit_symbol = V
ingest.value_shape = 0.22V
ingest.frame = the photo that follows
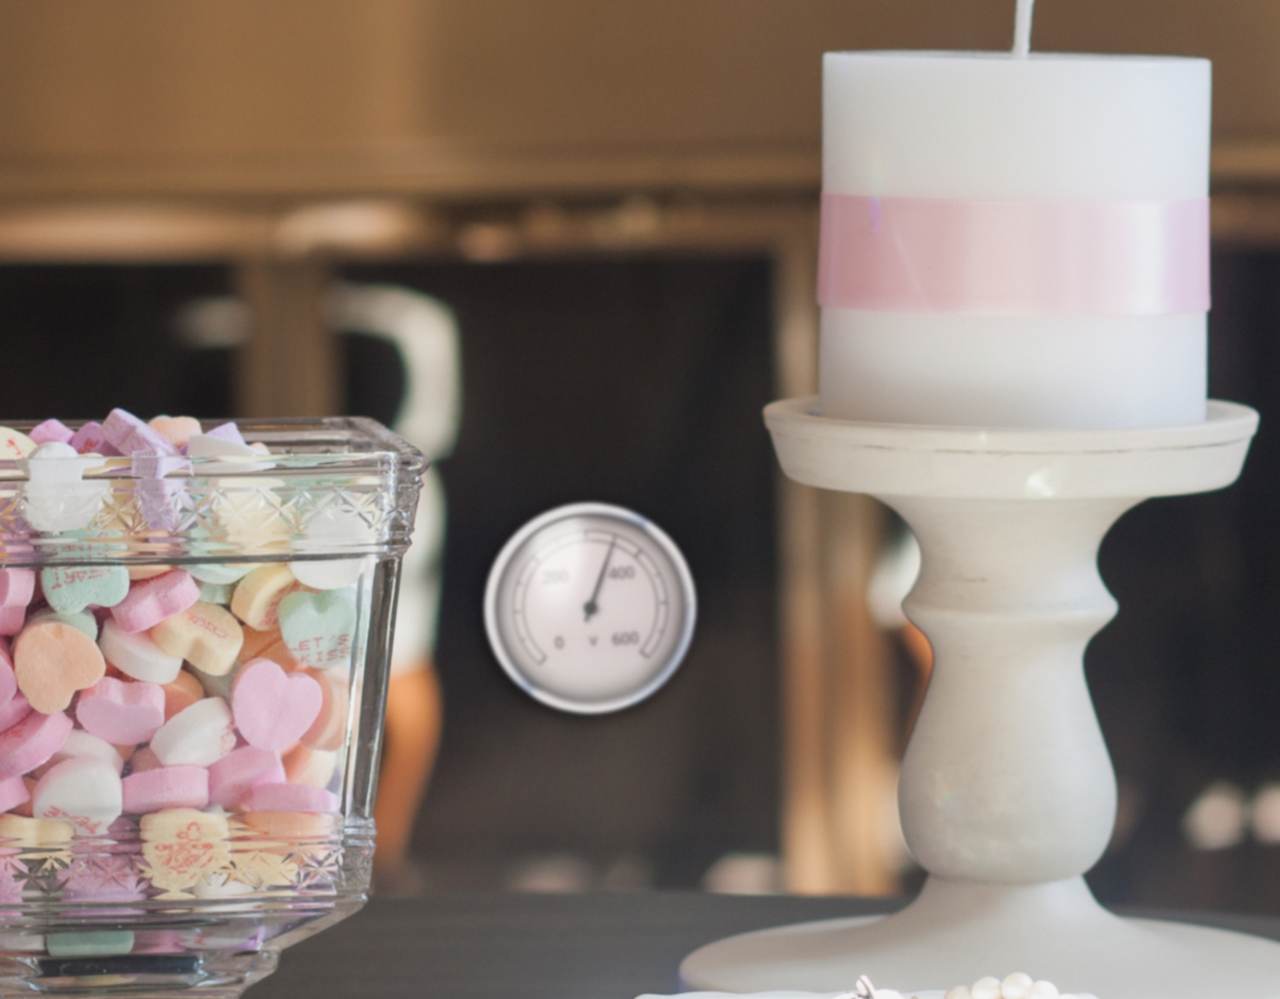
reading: 350V
